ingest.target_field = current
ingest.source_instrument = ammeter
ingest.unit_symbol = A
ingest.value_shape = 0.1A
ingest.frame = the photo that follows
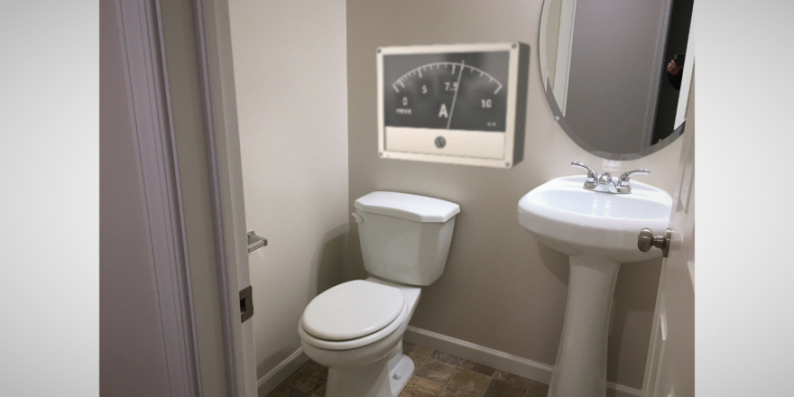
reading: 8A
